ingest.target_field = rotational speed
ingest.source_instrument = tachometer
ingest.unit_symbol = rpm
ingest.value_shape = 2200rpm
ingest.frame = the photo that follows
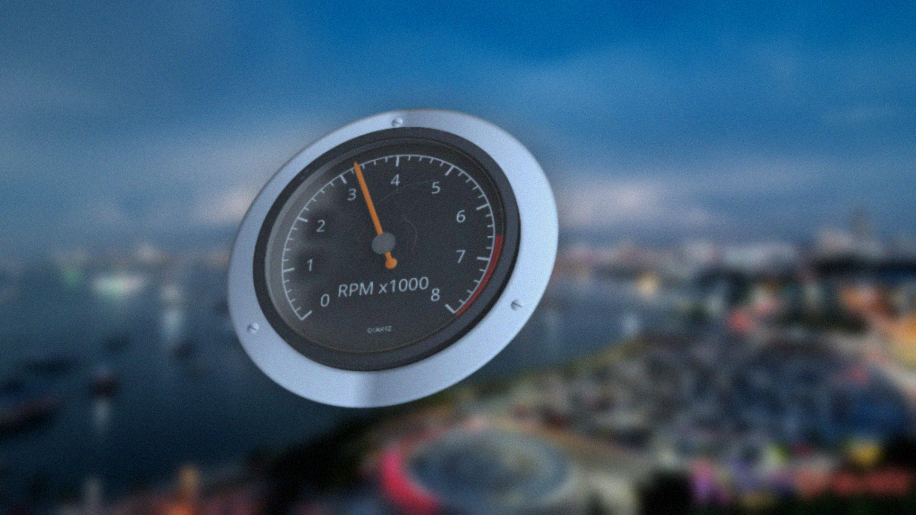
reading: 3300rpm
